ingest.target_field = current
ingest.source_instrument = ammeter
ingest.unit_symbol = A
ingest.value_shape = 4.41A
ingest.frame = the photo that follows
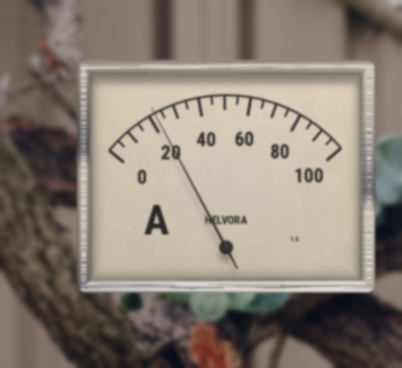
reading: 22.5A
